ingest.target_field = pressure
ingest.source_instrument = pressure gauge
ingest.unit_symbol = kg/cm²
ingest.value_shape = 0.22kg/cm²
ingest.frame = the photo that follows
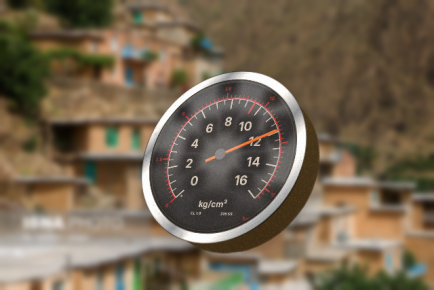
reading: 12kg/cm²
